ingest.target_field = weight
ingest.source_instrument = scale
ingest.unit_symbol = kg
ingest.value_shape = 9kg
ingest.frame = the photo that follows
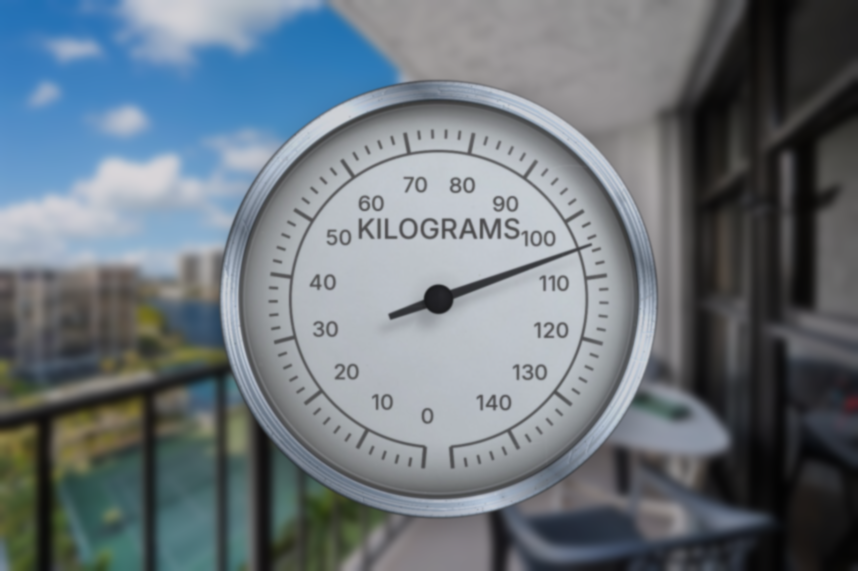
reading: 105kg
